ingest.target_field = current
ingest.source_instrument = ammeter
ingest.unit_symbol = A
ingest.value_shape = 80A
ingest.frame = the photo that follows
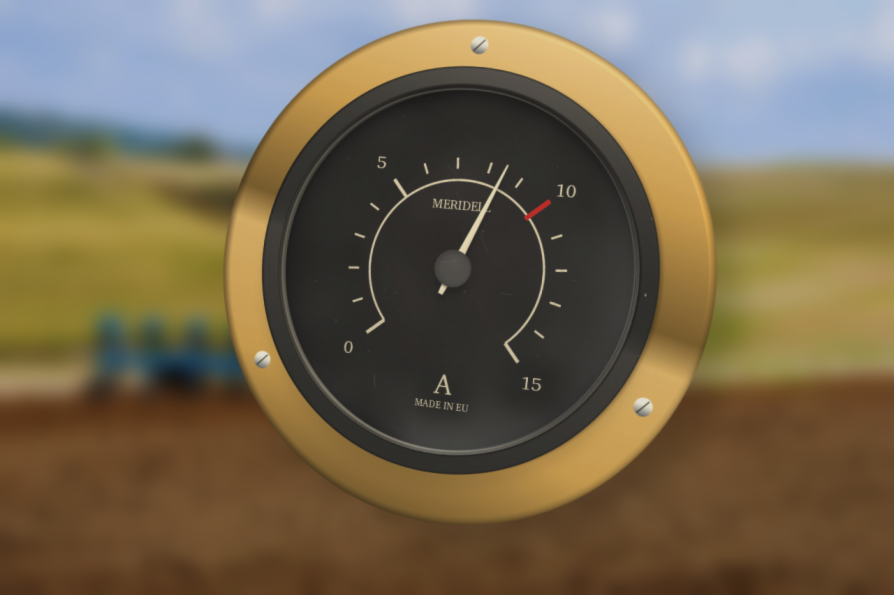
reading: 8.5A
